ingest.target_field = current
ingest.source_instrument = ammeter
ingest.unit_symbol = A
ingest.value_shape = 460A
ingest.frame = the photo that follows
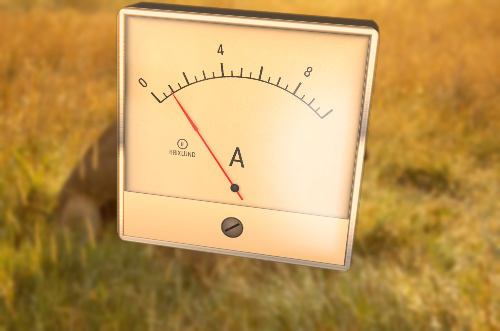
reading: 1A
